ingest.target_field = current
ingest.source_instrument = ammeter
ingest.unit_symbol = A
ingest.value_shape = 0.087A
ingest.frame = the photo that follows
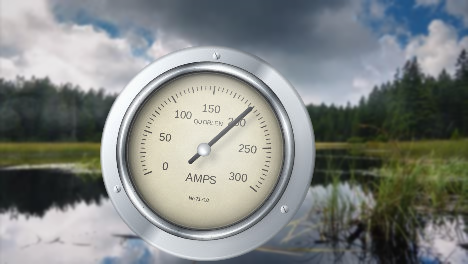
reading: 200A
